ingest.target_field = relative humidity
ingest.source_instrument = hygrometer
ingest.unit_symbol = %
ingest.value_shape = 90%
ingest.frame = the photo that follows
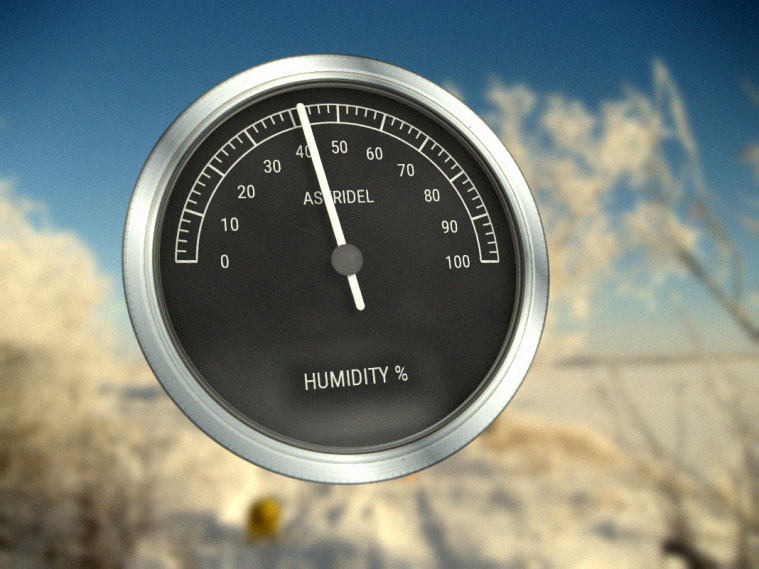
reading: 42%
